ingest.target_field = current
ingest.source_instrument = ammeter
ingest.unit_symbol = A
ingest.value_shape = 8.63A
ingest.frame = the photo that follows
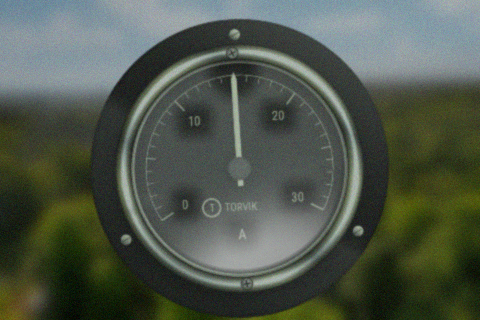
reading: 15A
